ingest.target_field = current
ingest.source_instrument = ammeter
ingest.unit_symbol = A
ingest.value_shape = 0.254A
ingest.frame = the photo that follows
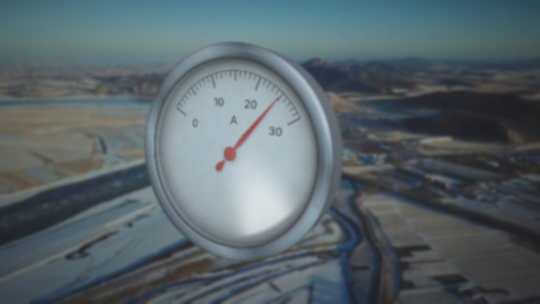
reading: 25A
